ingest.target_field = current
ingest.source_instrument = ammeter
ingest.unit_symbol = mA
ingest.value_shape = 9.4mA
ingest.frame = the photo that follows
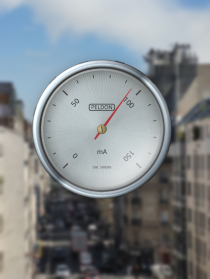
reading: 95mA
